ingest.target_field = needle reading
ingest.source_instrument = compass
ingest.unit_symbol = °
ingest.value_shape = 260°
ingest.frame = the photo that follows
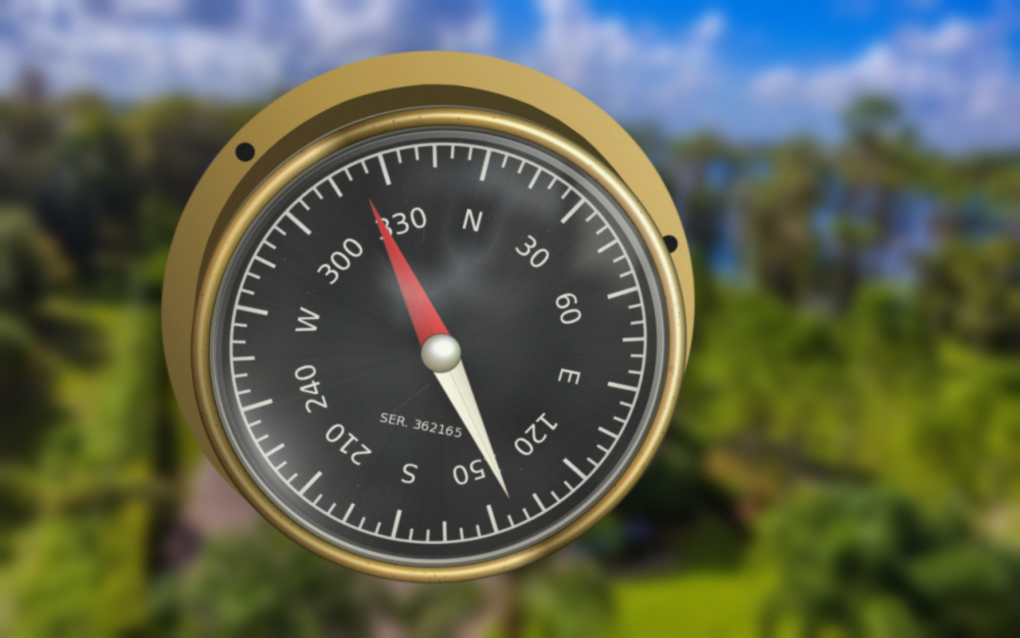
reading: 322.5°
